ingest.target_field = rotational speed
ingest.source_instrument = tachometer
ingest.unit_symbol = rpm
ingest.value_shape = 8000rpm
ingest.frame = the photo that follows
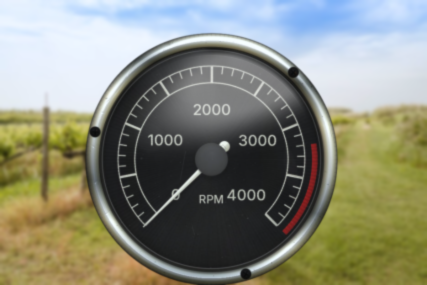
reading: 0rpm
